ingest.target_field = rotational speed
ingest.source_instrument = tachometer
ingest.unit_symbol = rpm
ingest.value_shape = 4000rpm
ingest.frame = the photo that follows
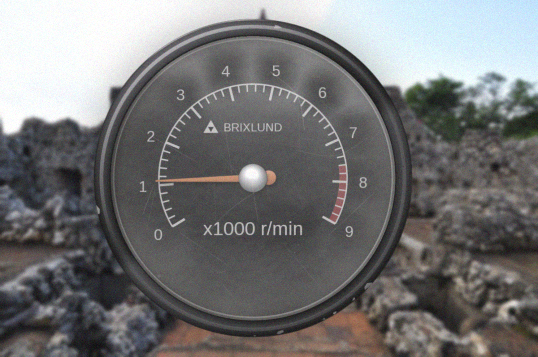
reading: 1100rpm
